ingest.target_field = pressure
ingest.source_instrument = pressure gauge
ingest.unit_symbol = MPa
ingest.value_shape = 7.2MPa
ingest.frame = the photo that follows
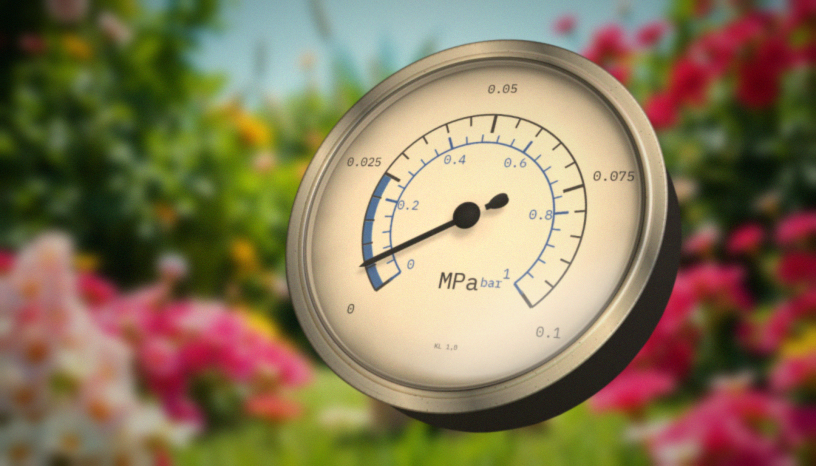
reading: 0.005MPa
